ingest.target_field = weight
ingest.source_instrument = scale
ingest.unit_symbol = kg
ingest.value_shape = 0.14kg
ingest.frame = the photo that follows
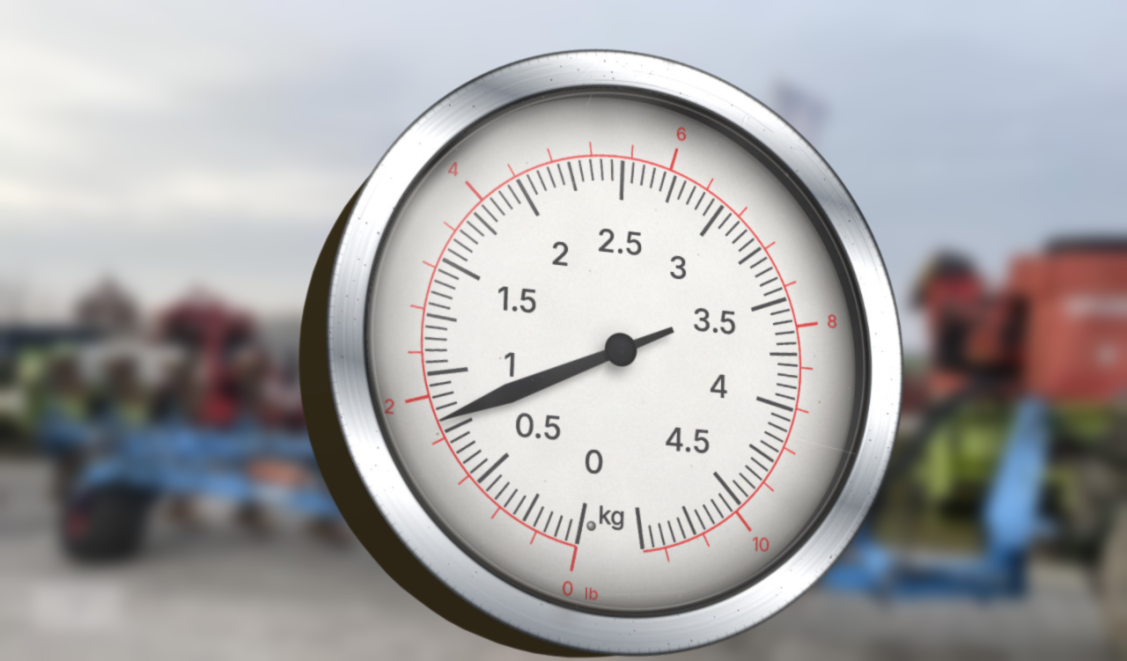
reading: 0.8kg
